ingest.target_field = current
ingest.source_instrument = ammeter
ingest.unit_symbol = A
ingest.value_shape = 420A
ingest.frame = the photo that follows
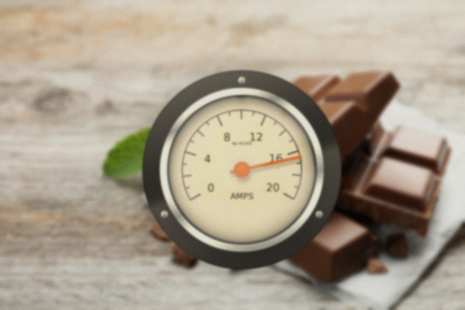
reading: 16.5A
